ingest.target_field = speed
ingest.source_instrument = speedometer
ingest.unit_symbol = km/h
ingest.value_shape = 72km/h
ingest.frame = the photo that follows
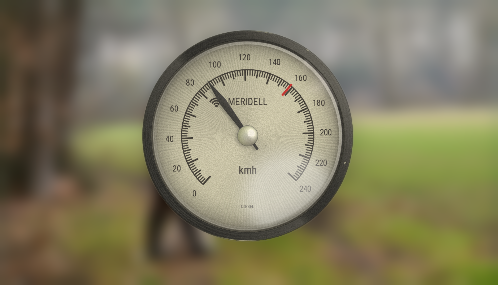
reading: 90km/h
